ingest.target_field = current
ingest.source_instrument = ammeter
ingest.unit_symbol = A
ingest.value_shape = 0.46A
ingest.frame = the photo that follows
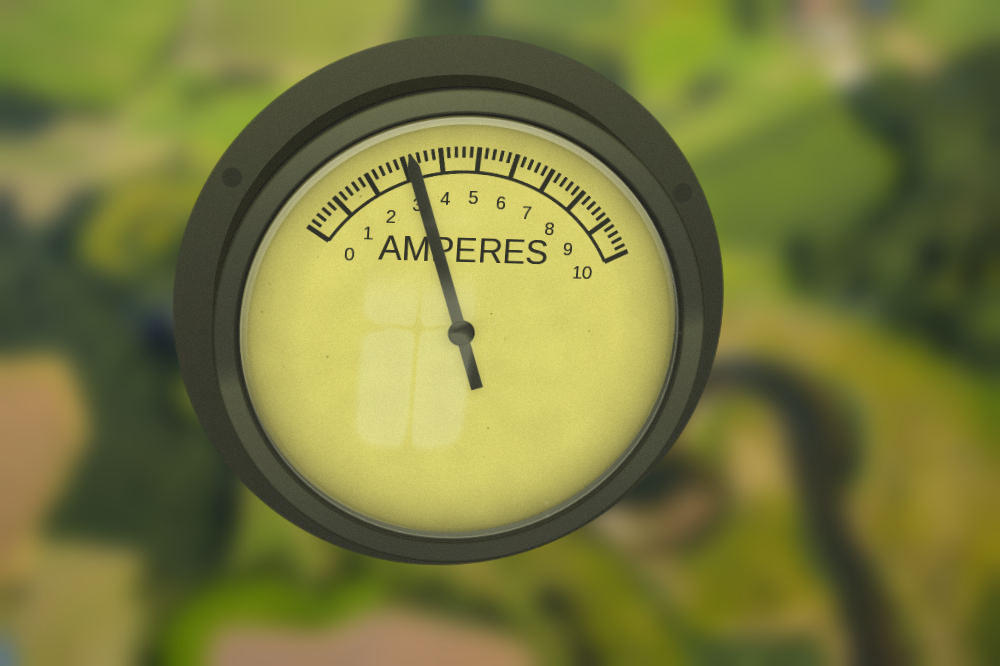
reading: 3.2A
